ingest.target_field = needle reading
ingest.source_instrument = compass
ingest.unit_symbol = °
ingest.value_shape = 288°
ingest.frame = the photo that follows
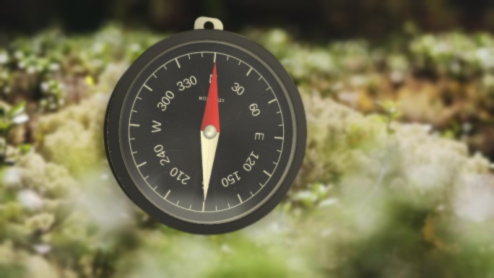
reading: 0°
